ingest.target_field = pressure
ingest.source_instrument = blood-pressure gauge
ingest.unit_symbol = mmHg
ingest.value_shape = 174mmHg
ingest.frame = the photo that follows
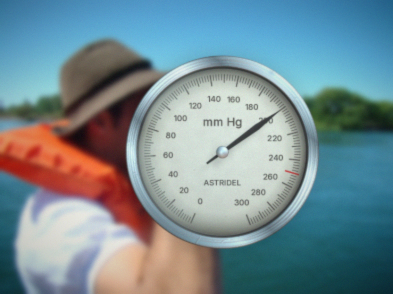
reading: 200mmHg
